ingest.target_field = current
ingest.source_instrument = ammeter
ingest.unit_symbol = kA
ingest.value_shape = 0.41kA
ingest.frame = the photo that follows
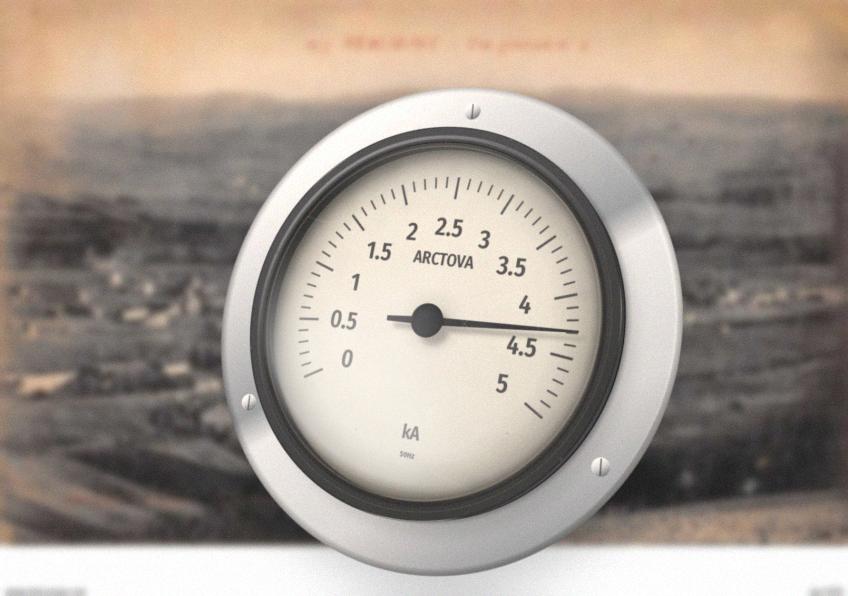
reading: 4.3kA
